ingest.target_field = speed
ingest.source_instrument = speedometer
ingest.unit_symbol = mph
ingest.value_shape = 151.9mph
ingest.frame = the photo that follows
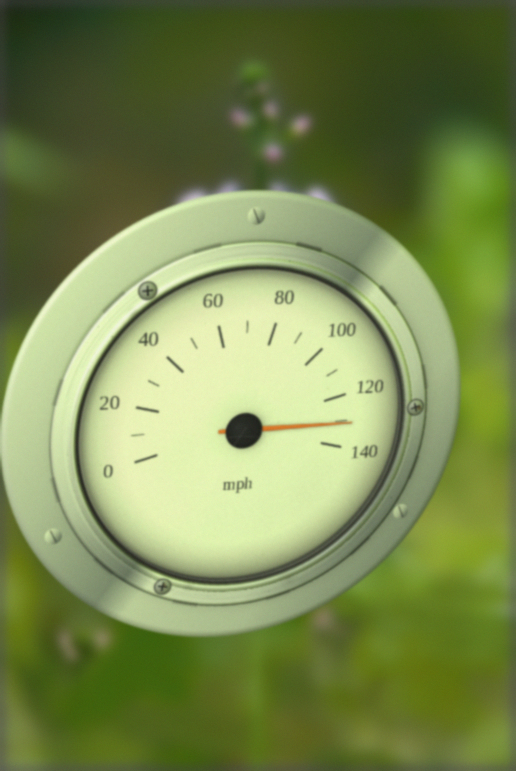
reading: 130mph
